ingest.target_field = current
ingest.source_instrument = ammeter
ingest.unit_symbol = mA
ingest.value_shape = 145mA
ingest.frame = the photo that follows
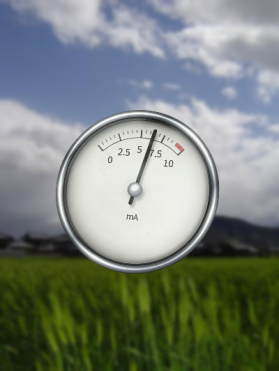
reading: 6.5mA
